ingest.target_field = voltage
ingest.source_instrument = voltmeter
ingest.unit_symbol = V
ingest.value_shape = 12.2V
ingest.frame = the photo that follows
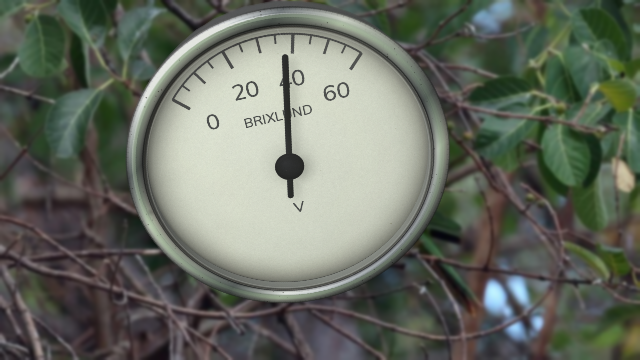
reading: 37.5V
